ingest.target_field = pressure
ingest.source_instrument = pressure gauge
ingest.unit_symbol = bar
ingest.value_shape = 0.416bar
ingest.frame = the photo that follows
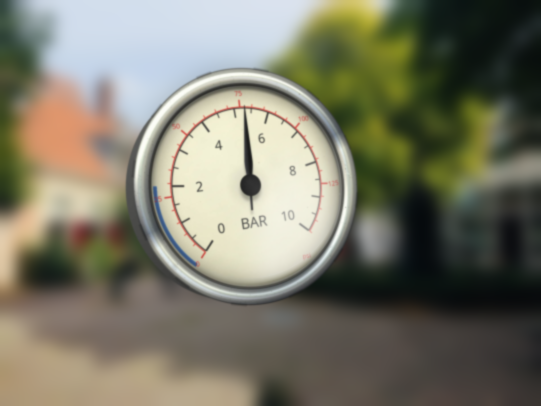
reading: 5.25bar
